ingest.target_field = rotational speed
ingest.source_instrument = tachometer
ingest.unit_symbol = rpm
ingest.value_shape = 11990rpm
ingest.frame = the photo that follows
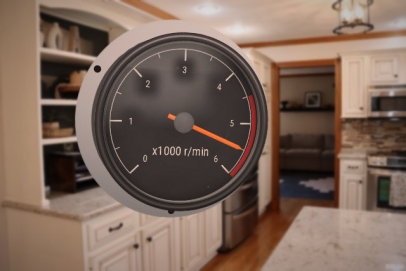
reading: 5500rpm
